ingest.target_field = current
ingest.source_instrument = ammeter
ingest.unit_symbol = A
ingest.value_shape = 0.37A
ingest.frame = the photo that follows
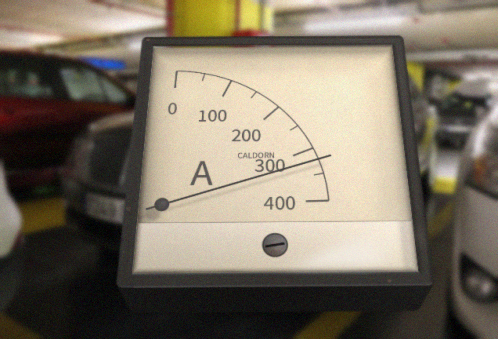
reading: 325A
